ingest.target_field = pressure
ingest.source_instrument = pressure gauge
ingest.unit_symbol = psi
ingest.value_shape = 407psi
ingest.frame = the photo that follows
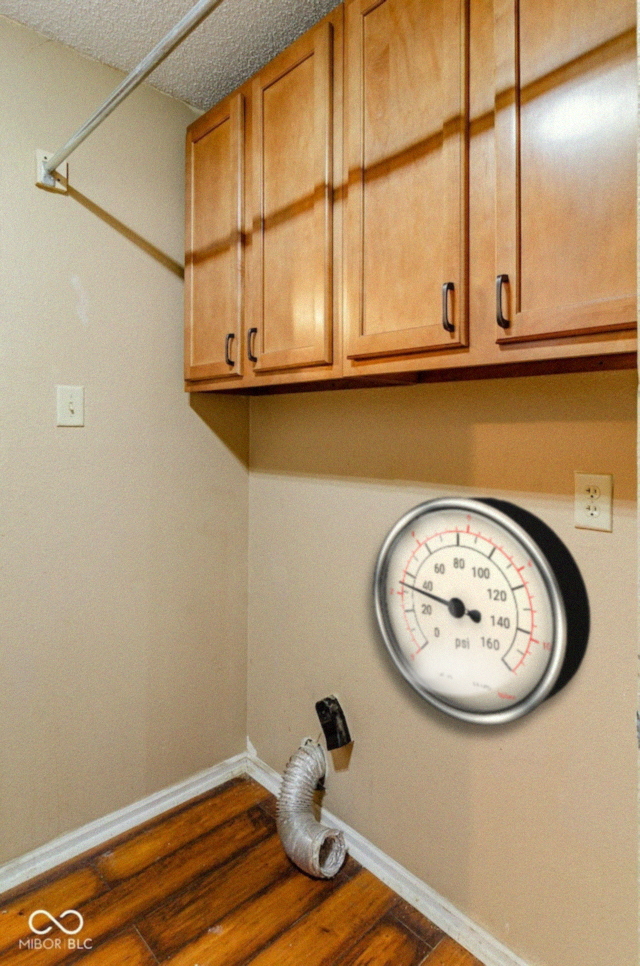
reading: 35psi
